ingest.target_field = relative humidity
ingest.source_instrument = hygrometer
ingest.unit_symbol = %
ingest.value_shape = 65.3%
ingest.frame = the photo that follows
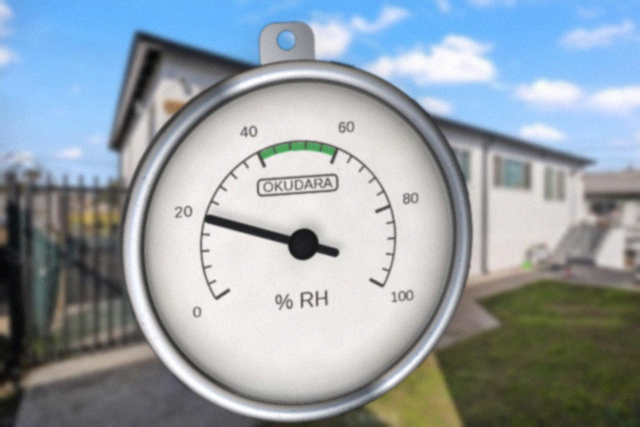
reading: 20%
